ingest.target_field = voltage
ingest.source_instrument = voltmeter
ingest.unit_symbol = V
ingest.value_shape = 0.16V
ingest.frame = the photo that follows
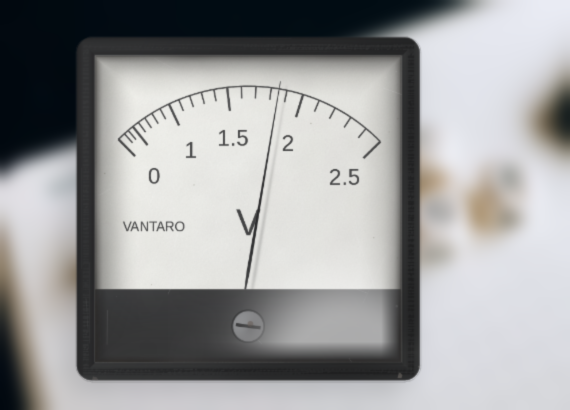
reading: 1.85V
